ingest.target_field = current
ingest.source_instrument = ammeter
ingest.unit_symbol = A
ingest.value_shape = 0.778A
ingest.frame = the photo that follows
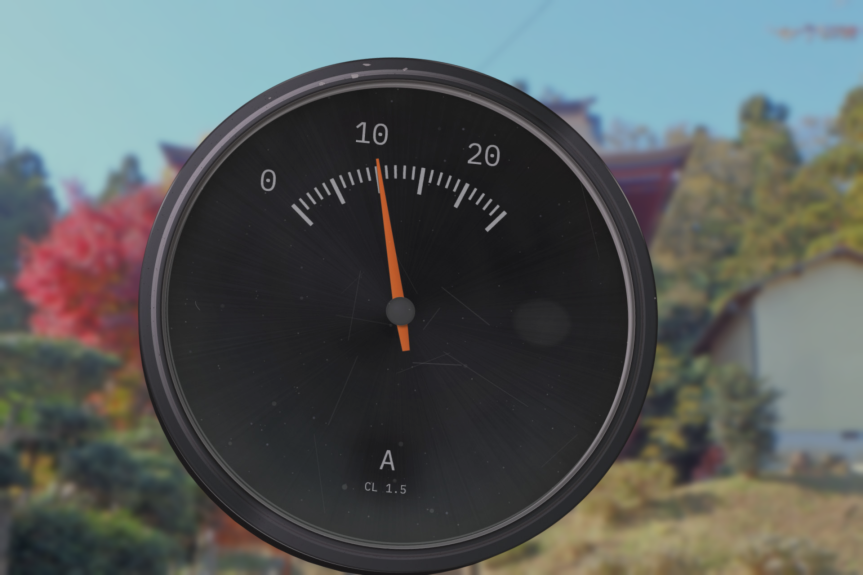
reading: 10A
